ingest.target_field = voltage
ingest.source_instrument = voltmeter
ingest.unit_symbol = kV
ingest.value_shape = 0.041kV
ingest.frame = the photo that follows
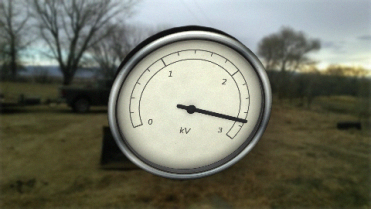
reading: 2.7kV
